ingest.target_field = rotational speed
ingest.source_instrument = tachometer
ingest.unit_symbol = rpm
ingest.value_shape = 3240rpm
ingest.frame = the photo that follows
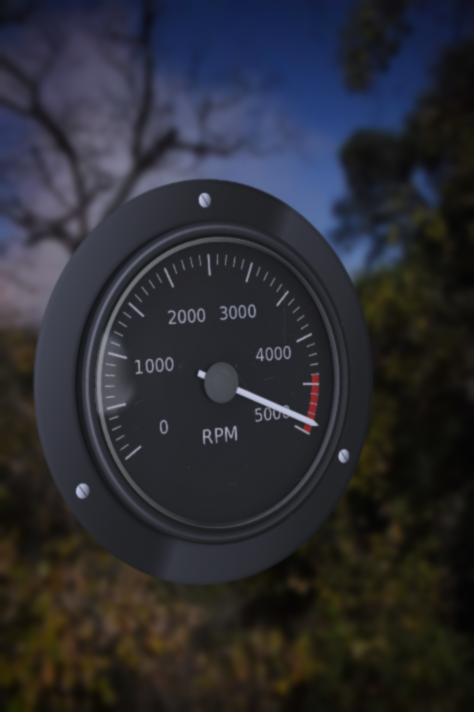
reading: 4900rpm
